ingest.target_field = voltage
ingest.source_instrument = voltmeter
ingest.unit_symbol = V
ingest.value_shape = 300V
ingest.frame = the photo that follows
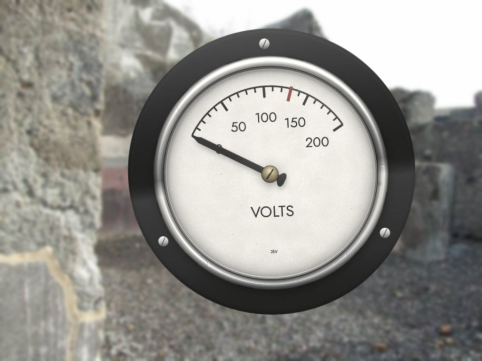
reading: 0V
